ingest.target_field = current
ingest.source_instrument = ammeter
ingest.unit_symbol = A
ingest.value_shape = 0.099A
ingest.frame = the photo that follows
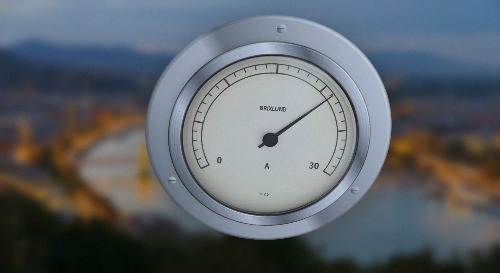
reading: 21A
